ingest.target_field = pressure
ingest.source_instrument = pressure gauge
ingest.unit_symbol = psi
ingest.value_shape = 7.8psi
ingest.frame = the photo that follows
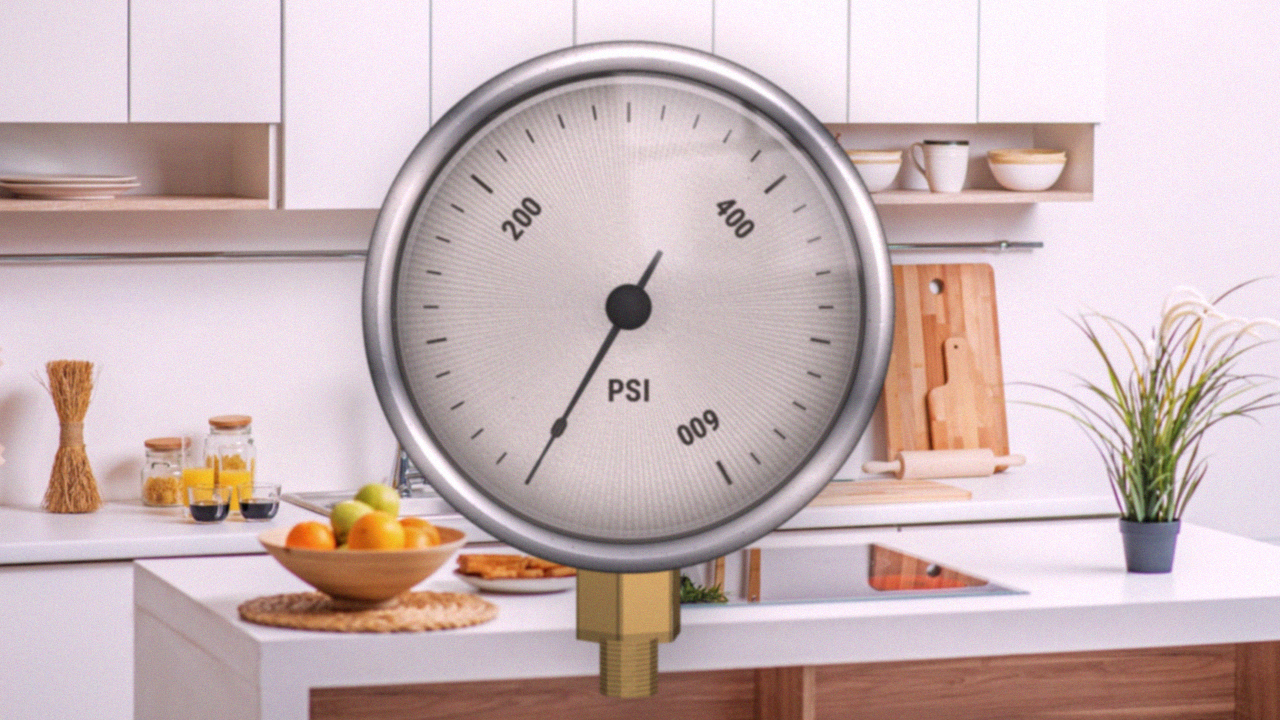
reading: 0psi
